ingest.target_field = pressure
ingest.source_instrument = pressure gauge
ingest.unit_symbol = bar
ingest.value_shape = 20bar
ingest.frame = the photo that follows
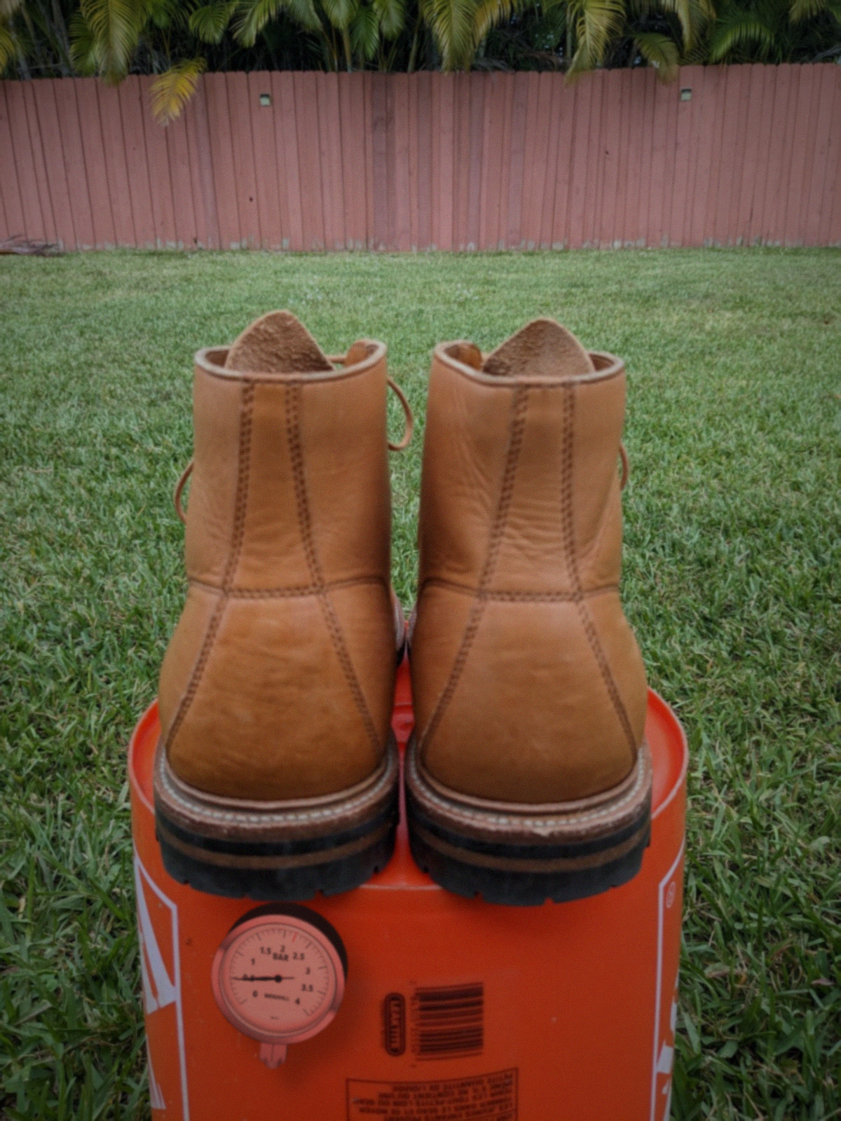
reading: 0.5bar
